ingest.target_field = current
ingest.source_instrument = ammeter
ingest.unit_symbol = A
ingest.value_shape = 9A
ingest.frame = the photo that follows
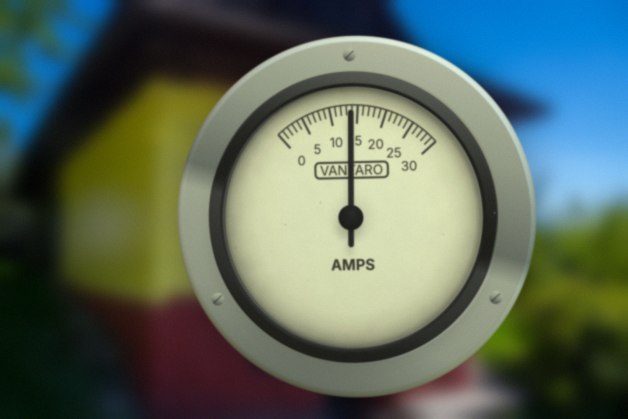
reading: 14A
